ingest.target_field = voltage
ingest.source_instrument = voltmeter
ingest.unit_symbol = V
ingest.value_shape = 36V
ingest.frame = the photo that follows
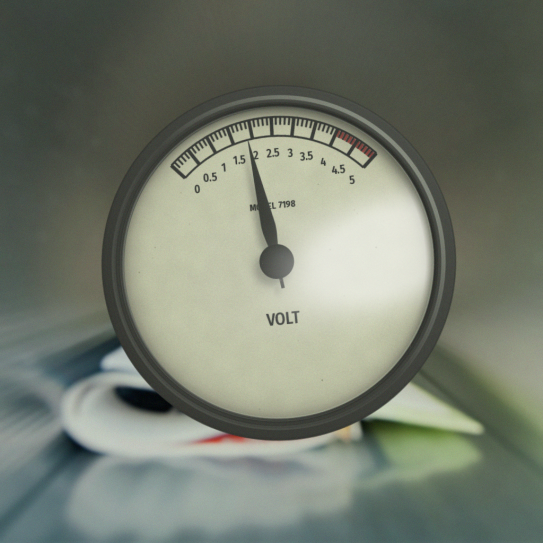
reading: 1.9V
